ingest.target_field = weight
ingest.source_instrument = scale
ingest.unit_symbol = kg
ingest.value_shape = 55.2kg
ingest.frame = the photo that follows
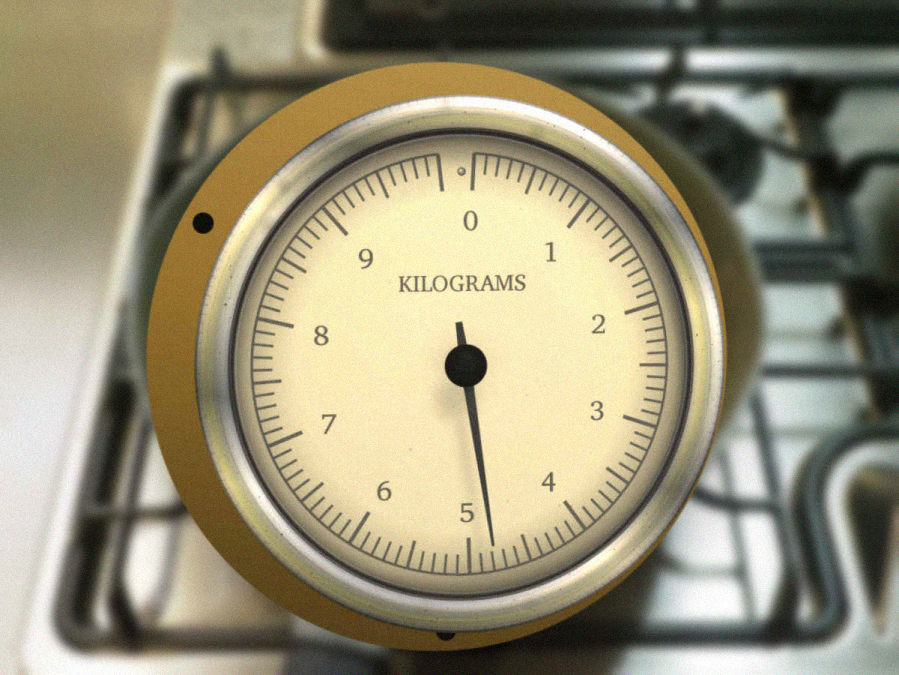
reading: 4.8kg
